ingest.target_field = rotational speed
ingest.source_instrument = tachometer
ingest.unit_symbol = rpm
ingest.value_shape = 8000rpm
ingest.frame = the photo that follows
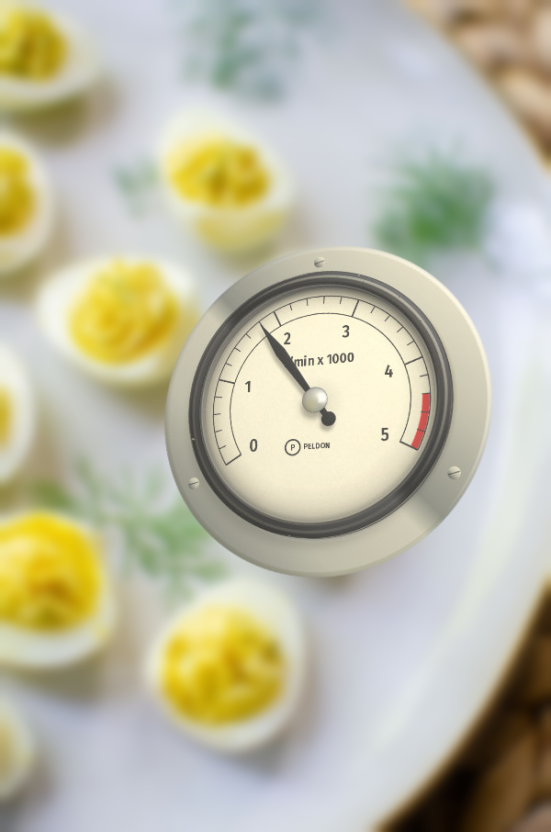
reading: 1800rpm
